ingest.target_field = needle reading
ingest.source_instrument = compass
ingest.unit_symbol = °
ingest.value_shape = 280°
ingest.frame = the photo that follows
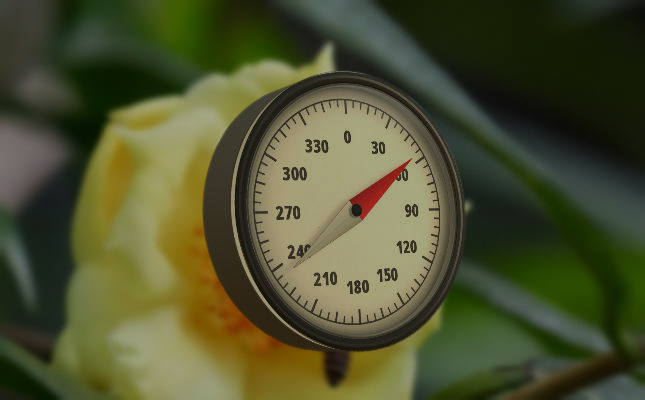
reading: 55°
